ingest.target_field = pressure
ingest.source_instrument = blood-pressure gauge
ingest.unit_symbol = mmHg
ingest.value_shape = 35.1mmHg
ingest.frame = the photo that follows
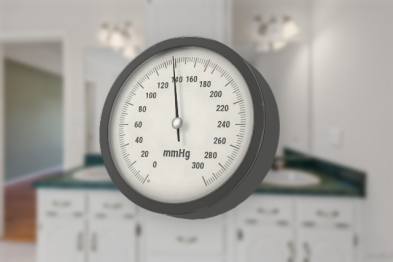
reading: 140mmHg
